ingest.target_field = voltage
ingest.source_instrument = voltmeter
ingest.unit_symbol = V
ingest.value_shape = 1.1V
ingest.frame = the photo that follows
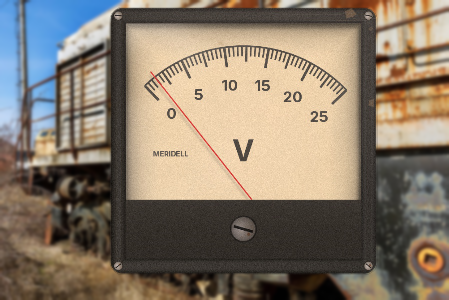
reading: 1.5V
